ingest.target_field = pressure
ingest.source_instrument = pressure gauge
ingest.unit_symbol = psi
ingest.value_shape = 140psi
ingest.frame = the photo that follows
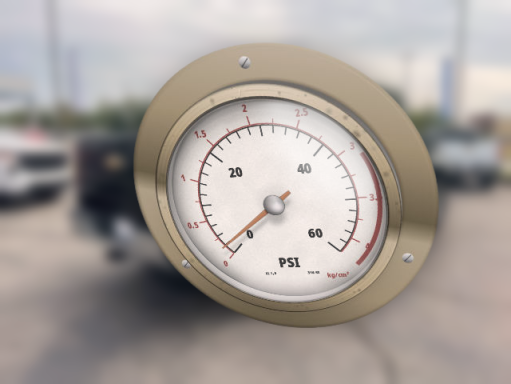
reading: 2psi
